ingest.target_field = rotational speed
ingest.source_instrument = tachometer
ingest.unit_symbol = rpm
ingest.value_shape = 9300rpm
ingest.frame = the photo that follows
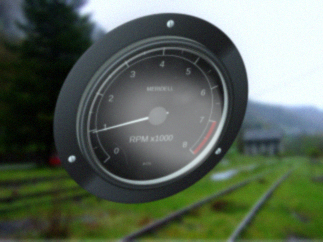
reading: 1000rpm
